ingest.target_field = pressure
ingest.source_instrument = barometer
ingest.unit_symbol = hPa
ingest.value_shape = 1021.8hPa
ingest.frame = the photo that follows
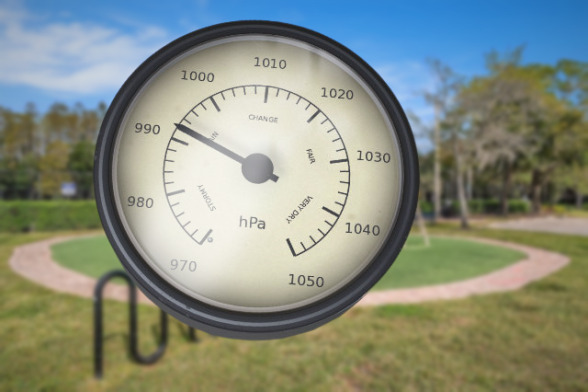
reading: 992hPa
